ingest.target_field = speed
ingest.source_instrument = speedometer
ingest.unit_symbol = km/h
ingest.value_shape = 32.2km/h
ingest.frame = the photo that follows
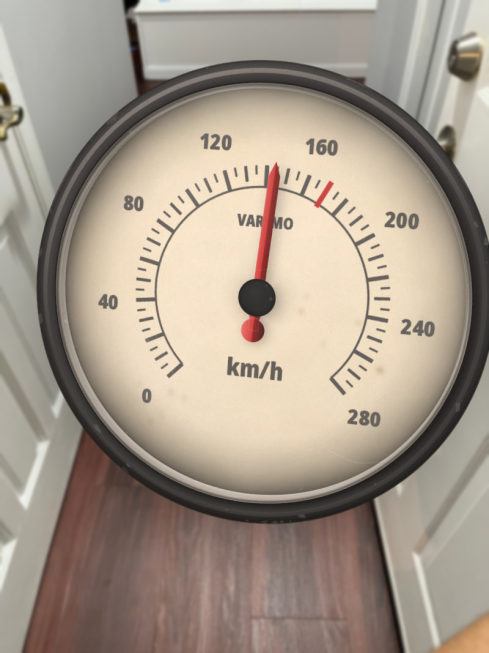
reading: 145km/h
